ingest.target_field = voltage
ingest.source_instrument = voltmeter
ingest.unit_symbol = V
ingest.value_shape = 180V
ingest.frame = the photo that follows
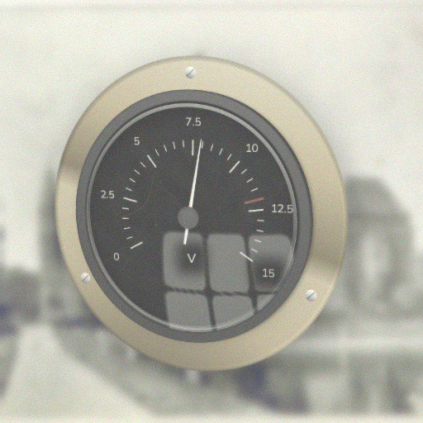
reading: 8V
